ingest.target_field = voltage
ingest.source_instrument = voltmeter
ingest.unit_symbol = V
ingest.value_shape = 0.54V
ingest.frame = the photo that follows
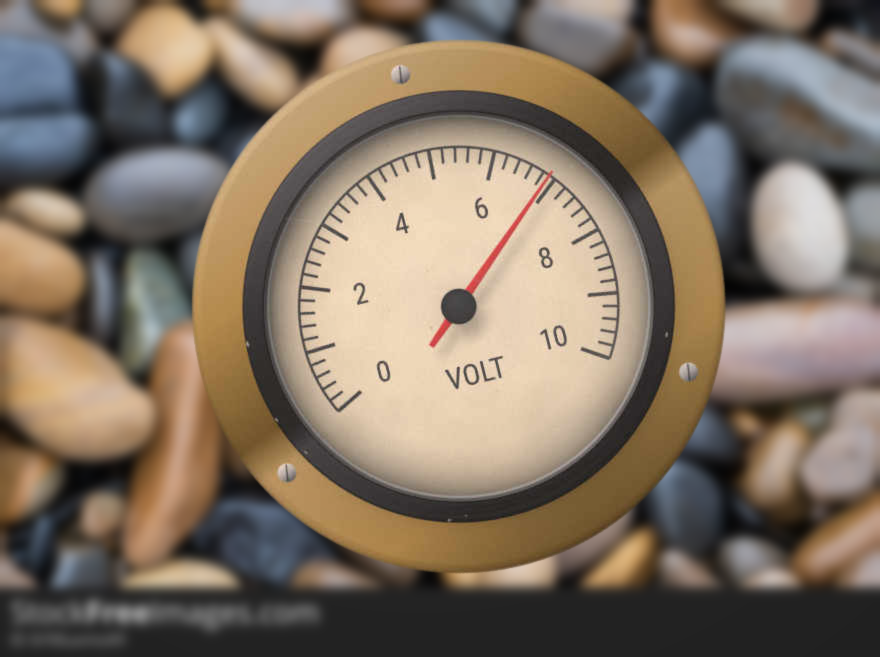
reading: 6.9V
